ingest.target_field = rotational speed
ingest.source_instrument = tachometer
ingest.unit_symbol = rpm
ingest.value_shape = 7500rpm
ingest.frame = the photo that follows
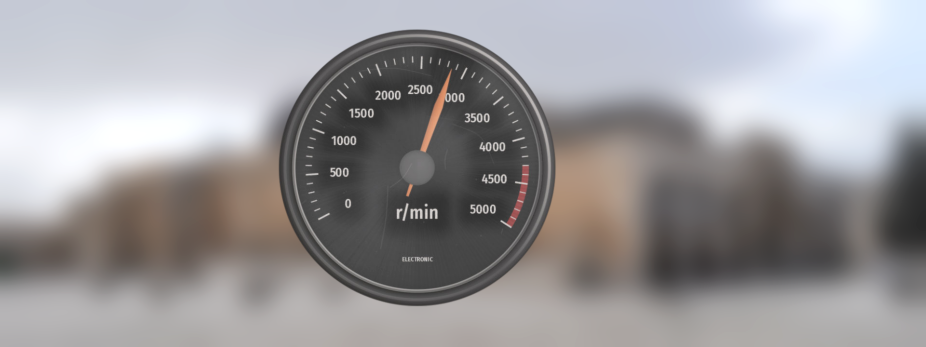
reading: 2850rpm
